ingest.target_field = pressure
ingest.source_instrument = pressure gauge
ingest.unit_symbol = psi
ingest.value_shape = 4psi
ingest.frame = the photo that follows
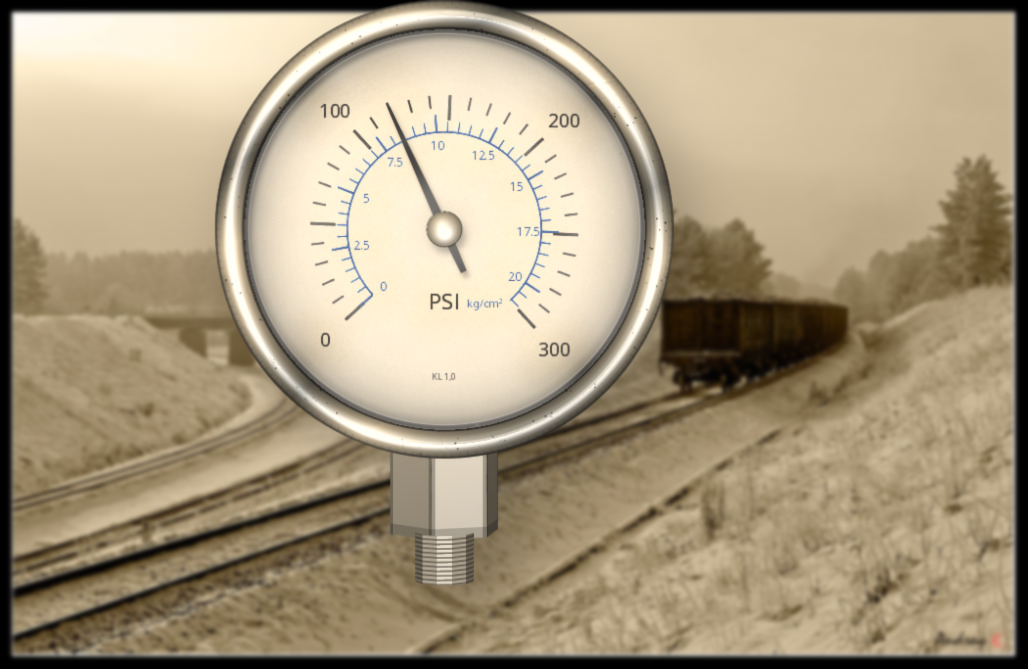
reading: 120psi
